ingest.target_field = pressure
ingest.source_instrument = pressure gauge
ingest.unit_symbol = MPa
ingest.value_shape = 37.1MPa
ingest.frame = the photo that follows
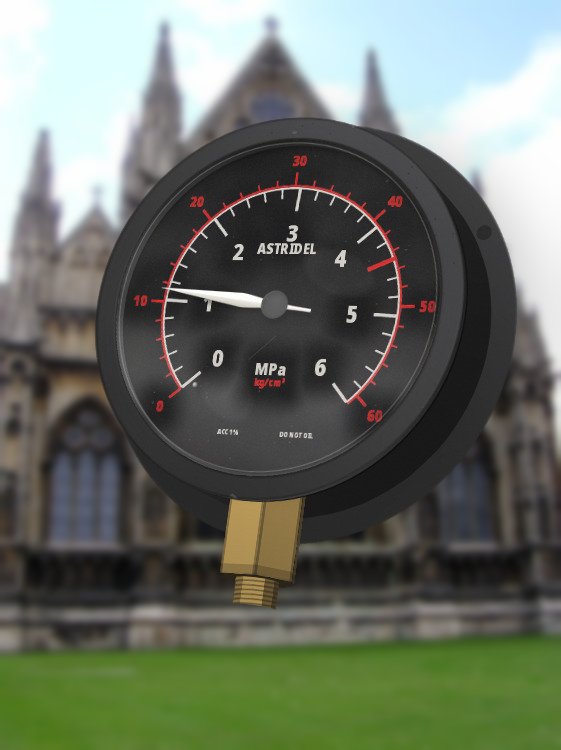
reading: 1.1MPa
